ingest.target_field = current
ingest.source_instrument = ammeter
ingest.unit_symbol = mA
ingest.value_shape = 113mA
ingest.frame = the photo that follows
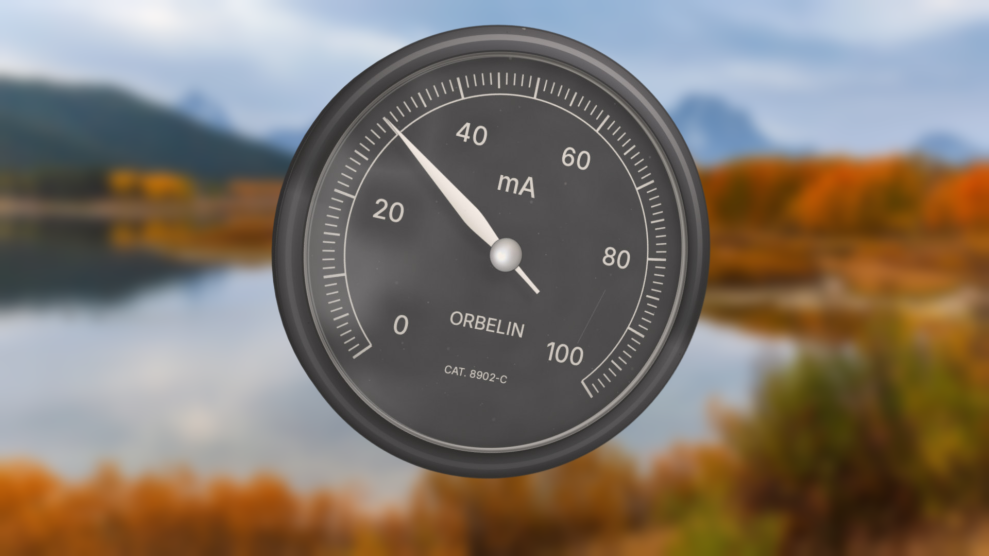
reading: 30mA
